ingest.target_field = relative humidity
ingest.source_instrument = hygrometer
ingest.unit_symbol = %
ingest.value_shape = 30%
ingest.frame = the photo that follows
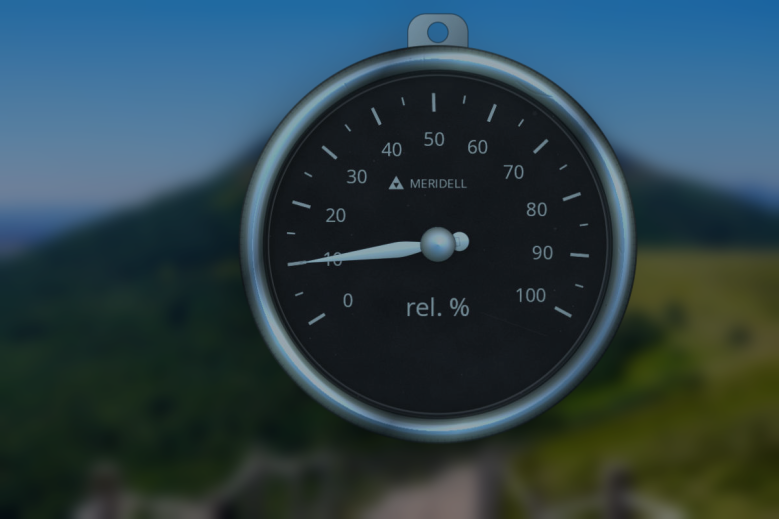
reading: 10%
